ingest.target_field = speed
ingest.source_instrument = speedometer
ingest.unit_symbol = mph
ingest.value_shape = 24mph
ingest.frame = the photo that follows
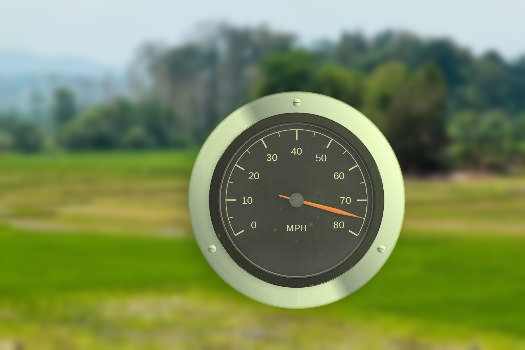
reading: 75mph
